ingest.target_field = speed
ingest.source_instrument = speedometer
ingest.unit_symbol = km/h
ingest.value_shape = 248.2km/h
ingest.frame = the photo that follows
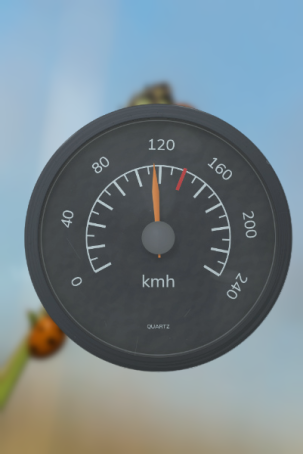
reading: 115km/h
